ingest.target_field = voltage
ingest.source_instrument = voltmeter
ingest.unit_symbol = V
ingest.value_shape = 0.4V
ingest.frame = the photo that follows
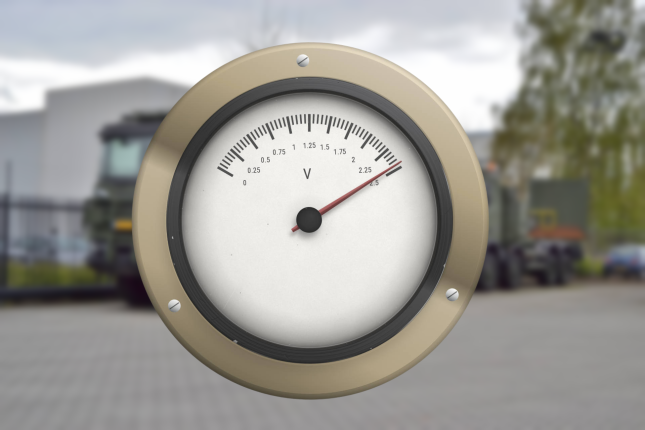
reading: 2.45V
